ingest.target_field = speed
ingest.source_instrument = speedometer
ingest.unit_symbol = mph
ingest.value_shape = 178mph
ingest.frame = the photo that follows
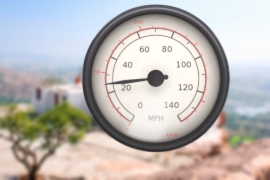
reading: 25mph
